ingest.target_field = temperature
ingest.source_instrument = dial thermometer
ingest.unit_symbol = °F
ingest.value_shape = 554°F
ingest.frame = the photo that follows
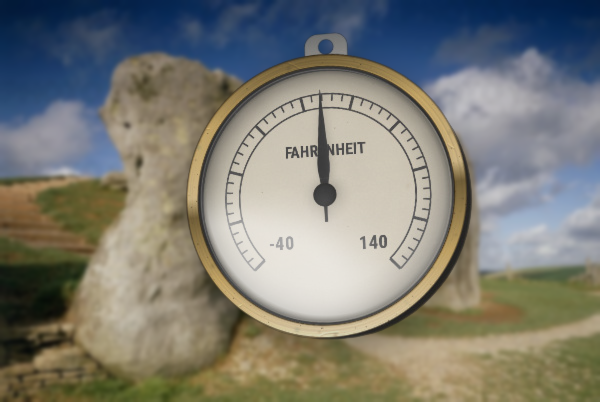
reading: 48°F
